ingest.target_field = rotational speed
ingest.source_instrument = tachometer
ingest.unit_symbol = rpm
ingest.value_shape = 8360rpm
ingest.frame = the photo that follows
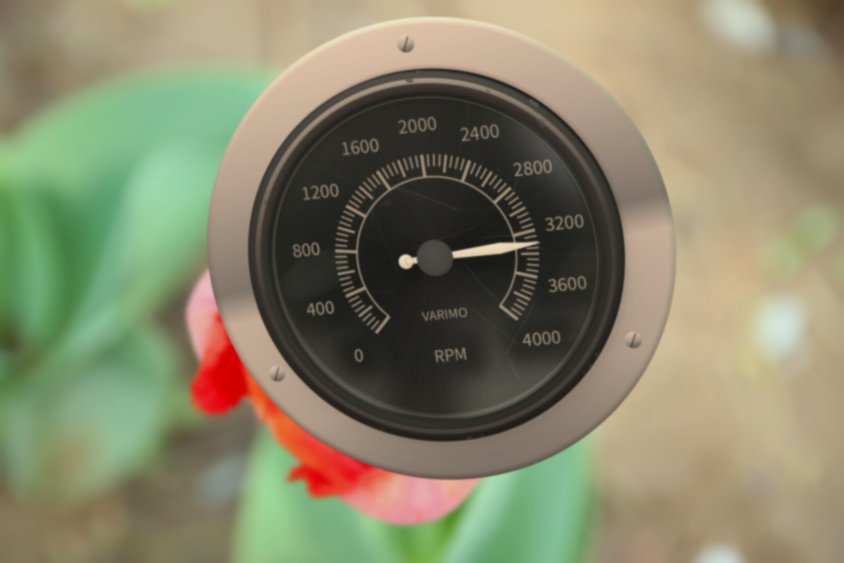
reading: 3300rpm
